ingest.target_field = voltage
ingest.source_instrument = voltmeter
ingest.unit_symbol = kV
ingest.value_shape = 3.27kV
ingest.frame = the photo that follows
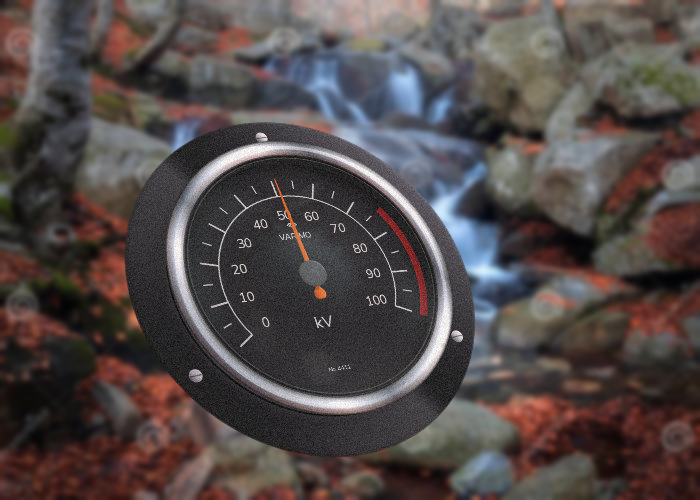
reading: 50kV
